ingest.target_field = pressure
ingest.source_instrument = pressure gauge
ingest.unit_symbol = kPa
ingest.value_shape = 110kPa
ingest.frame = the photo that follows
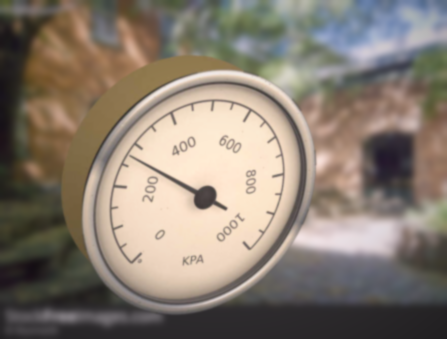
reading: 275kPa
